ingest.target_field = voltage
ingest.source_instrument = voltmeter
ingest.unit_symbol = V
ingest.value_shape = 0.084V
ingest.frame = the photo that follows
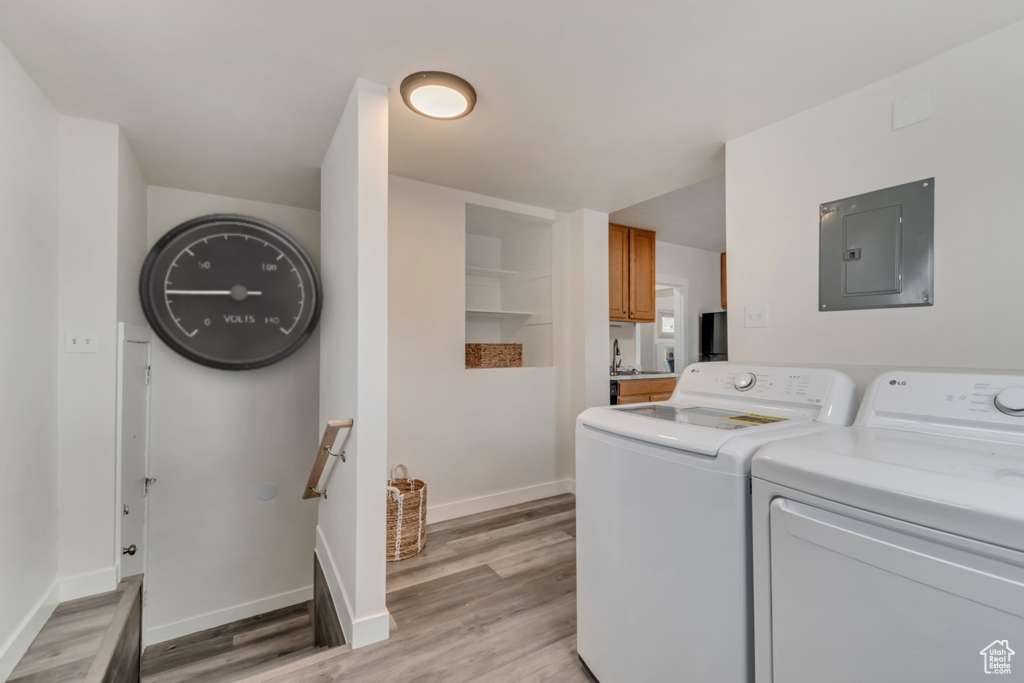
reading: 25V
